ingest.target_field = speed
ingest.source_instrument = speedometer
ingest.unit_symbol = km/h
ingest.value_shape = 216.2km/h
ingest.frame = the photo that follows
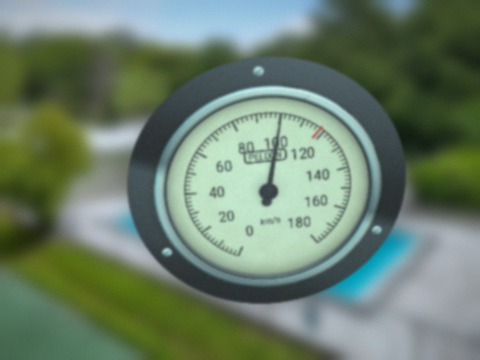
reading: 100km/h
